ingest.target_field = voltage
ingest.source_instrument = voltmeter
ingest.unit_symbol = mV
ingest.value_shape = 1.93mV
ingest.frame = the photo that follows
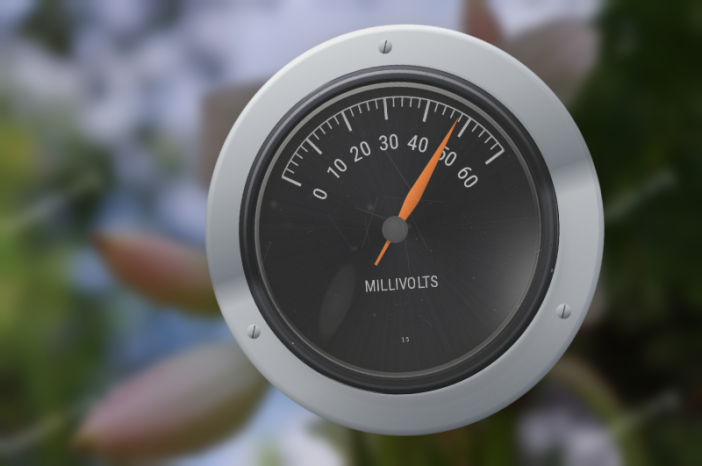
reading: 48mV
